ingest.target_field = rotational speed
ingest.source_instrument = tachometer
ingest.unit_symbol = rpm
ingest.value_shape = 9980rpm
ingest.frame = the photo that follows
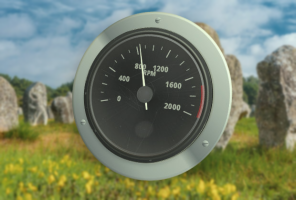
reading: 850rpm
